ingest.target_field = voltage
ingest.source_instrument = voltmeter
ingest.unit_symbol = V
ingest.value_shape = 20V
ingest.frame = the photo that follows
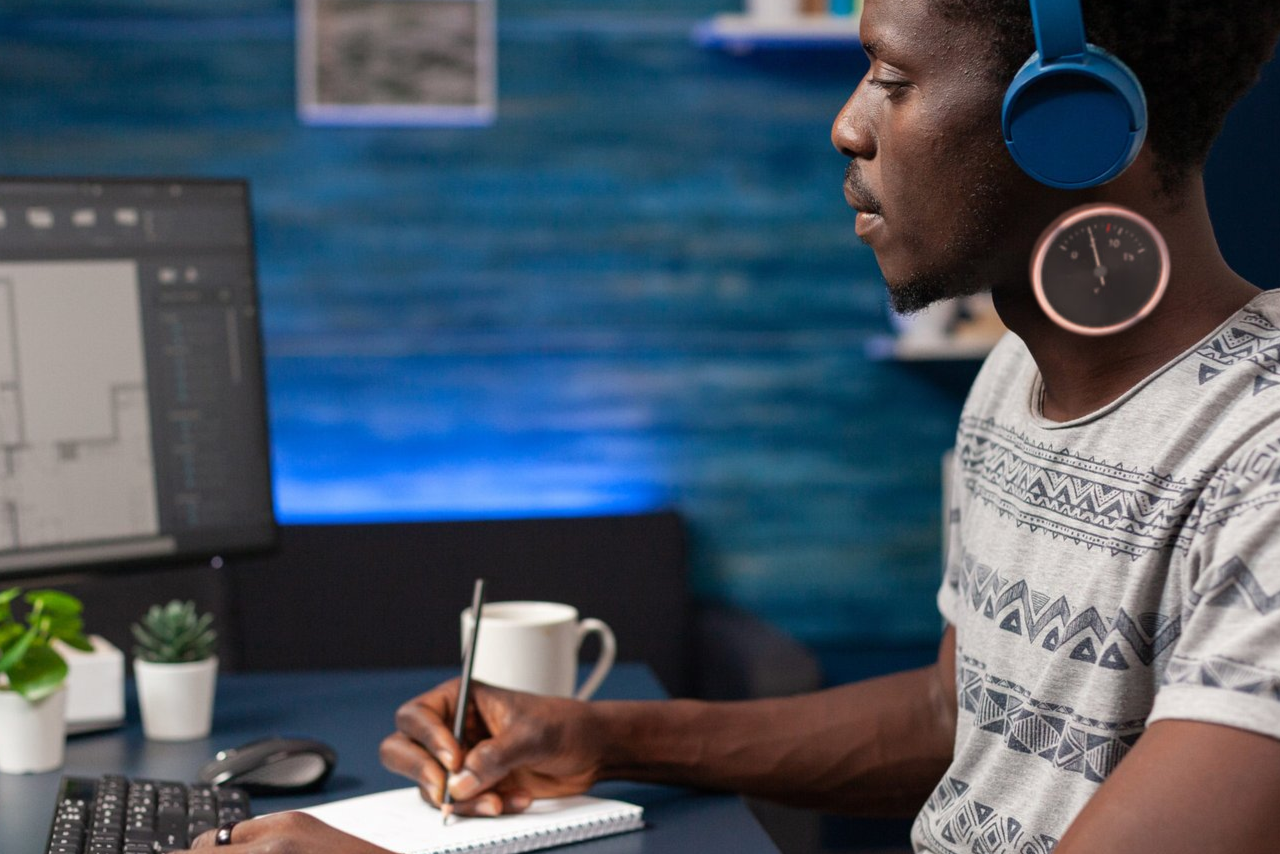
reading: 5V
